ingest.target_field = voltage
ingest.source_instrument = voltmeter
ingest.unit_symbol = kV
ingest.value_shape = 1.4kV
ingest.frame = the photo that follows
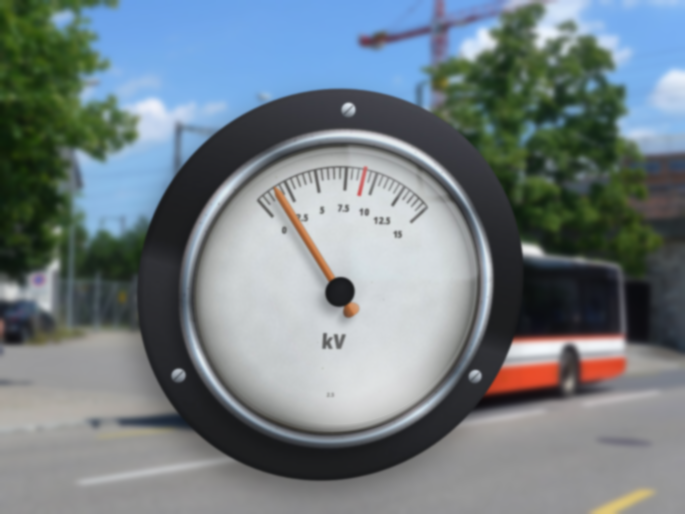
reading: 1.5kV
